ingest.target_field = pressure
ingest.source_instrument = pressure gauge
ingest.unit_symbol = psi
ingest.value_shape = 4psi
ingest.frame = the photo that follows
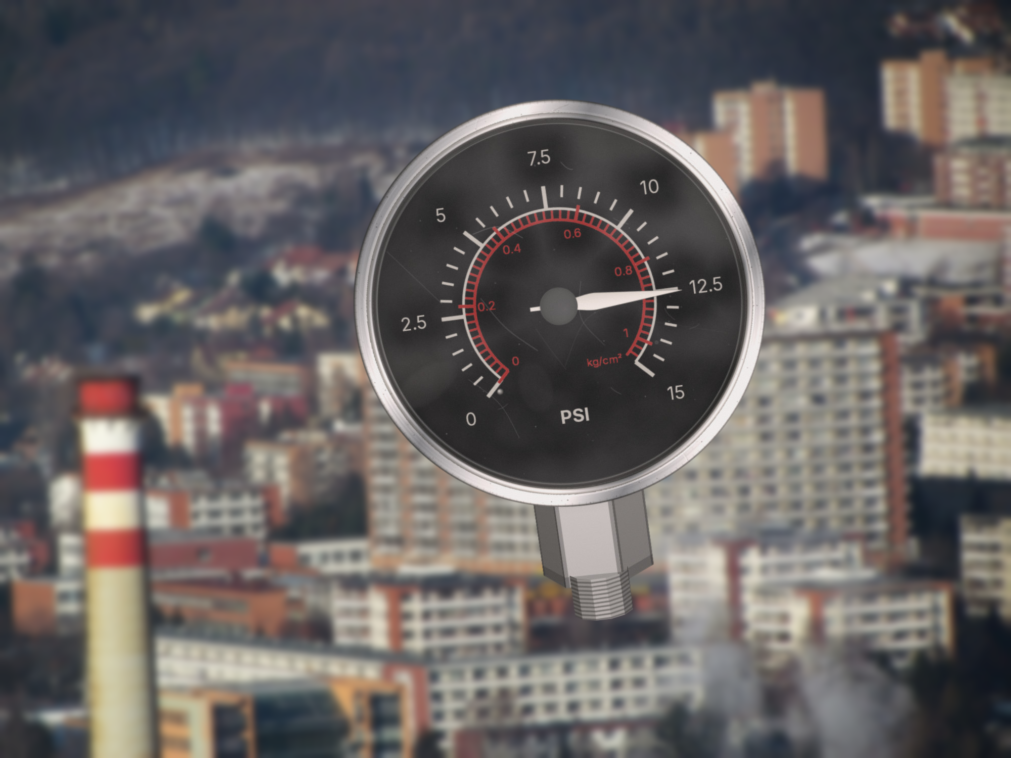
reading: 12.5psi
